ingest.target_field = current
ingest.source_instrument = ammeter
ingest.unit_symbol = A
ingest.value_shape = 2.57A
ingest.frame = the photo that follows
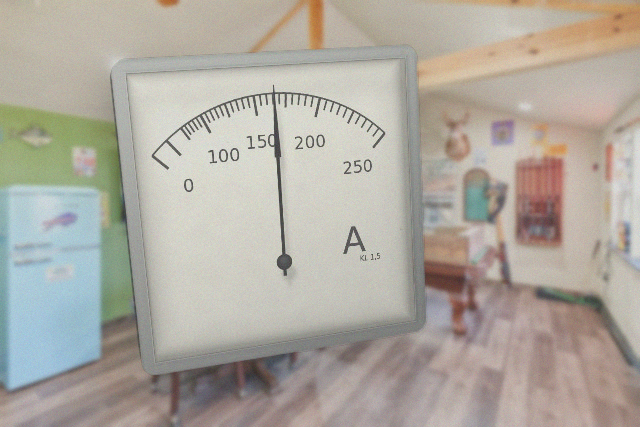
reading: 165A
